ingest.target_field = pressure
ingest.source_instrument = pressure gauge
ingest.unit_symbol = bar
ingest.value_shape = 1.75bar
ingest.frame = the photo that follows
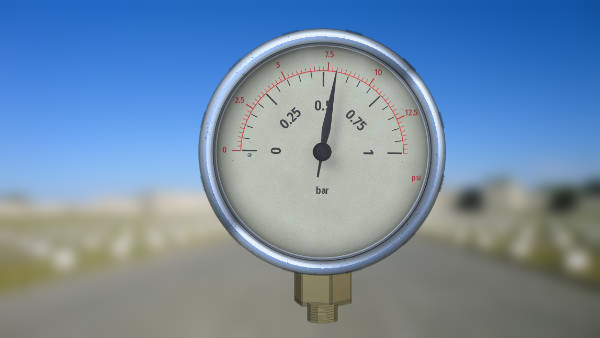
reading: 0.55bar
